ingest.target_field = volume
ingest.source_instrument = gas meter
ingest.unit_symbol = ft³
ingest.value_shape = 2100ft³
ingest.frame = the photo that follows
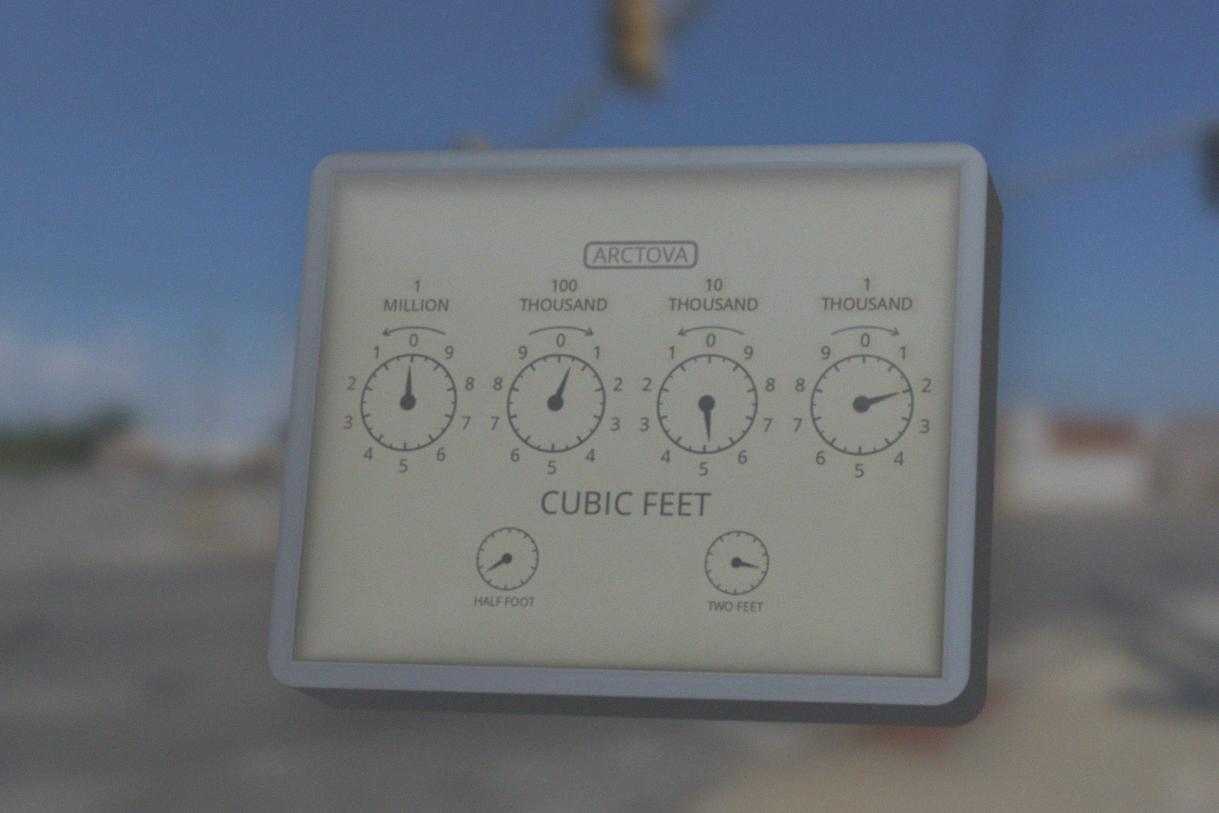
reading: 5200ft³
